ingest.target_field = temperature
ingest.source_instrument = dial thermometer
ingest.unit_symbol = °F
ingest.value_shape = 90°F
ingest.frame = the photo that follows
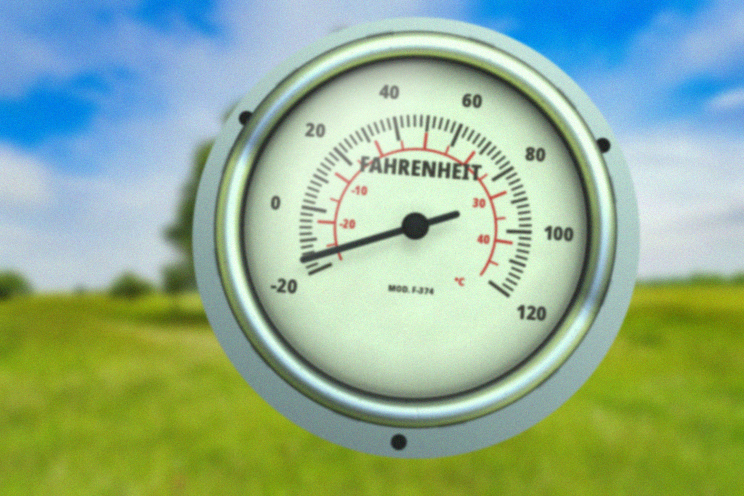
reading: -16°F
